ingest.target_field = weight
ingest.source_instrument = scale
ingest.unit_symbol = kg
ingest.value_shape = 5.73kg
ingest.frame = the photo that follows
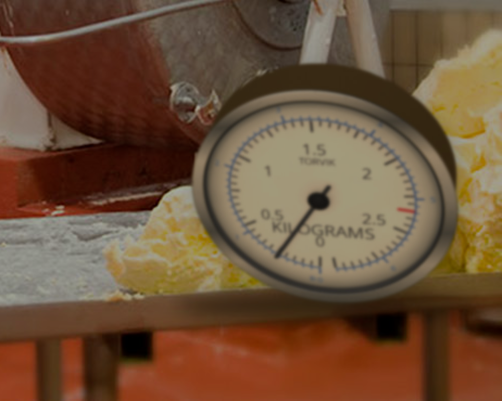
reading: 0.25kg
